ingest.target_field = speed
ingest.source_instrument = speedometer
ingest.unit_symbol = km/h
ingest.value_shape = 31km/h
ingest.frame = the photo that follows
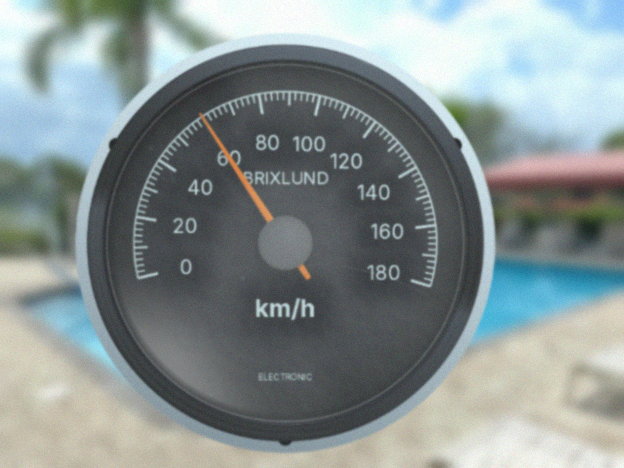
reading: 60km/h
